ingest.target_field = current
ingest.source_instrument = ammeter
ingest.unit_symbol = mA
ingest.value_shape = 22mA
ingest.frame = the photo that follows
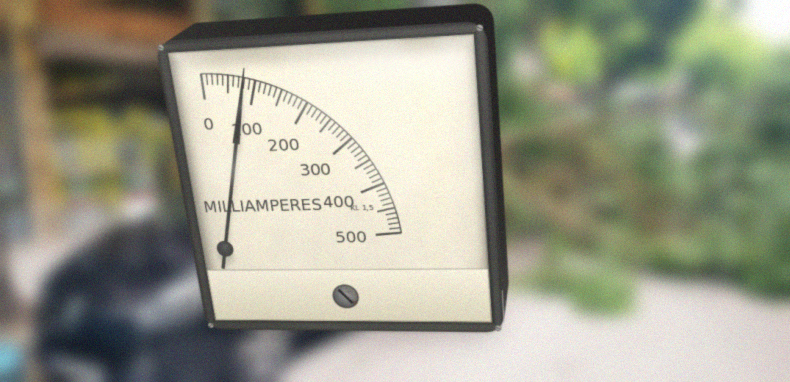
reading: 80mA
